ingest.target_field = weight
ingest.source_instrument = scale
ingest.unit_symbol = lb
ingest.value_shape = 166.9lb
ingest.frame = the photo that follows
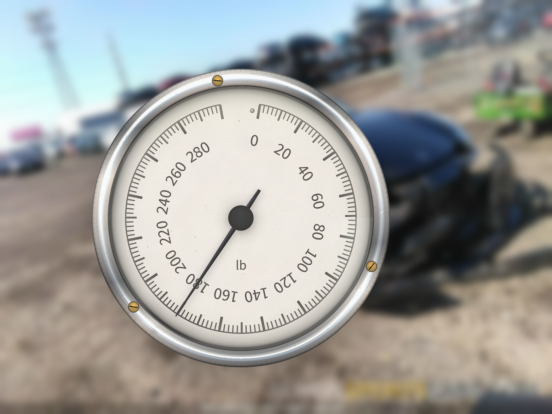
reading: 180lb
